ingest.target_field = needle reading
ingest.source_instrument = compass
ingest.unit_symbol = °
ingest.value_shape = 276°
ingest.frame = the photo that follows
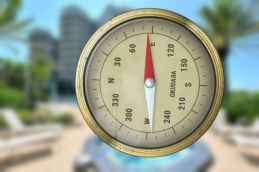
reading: 85°
